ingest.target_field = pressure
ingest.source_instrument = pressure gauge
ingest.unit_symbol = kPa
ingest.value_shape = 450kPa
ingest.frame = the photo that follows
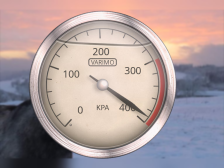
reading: 390kPa
